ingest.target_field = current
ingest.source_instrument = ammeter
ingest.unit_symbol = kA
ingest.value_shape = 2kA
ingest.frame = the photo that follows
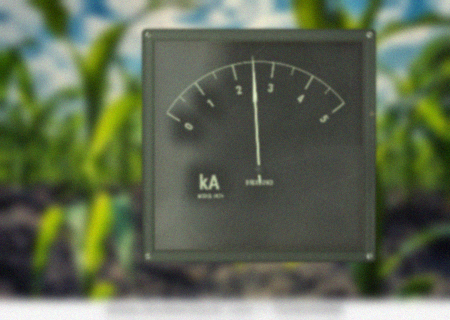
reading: 2.5kA
